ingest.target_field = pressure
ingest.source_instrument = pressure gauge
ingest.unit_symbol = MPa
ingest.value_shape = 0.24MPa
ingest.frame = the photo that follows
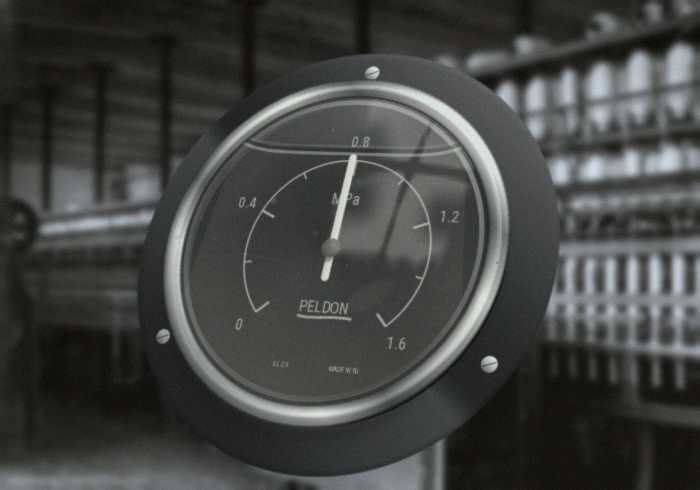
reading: 0.8MPa
